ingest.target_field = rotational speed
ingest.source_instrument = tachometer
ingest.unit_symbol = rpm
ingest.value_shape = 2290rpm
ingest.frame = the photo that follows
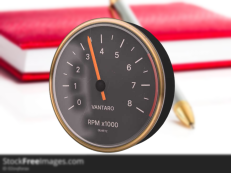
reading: 3500rpm
